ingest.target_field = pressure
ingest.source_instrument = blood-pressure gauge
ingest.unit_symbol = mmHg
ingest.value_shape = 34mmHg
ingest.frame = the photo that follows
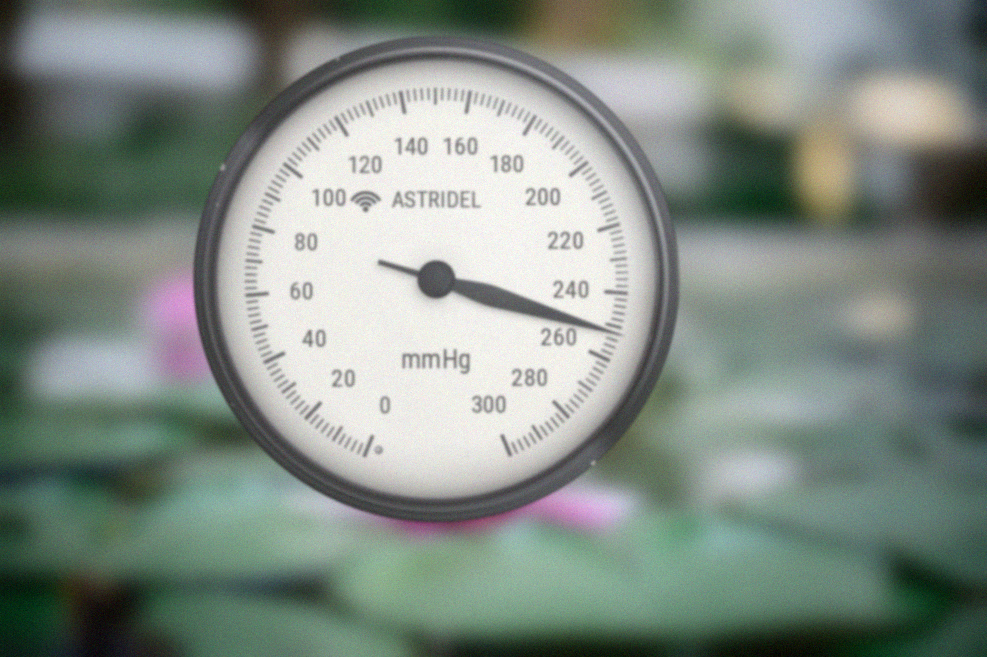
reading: 252mmHg
